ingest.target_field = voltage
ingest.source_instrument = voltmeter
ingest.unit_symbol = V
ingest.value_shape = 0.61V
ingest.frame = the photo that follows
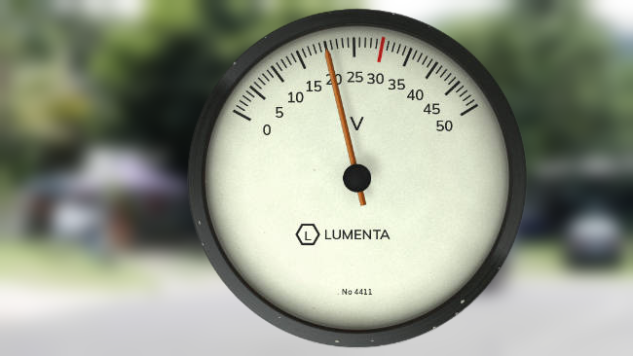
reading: 20V
